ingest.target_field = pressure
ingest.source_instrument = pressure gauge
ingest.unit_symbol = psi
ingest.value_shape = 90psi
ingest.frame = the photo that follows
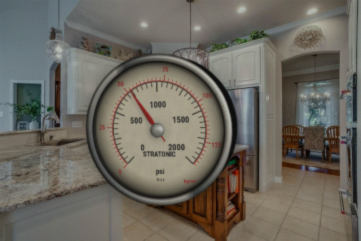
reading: 750psi
